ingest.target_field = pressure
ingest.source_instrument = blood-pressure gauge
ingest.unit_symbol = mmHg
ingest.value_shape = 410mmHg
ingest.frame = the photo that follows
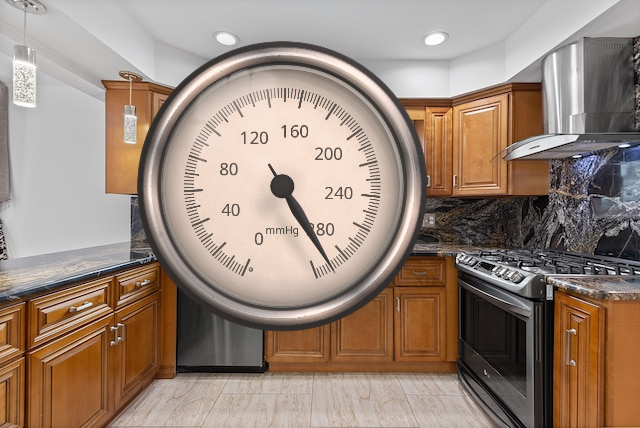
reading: 290mmHg
